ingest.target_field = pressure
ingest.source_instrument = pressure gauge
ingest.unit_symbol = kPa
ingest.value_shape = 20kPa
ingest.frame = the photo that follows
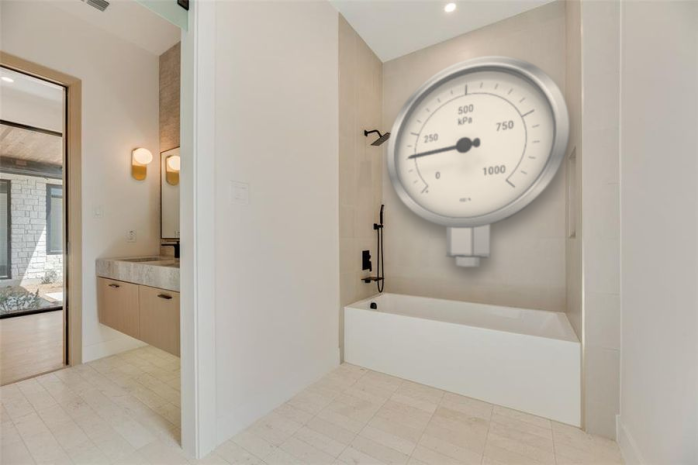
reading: 150kPa
